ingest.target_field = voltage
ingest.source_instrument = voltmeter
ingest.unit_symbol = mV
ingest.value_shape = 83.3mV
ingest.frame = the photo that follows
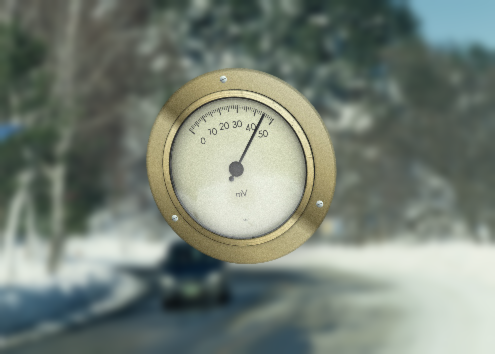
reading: 45mV
